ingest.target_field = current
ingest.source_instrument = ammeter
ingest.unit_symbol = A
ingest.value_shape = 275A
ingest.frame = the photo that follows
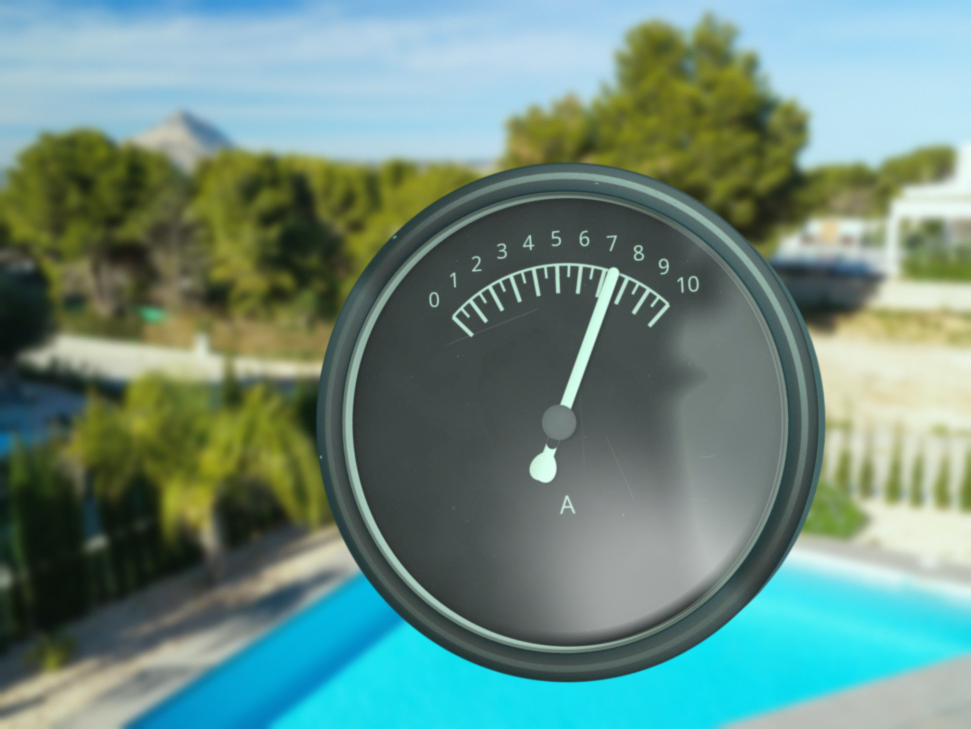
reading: 7.5A
